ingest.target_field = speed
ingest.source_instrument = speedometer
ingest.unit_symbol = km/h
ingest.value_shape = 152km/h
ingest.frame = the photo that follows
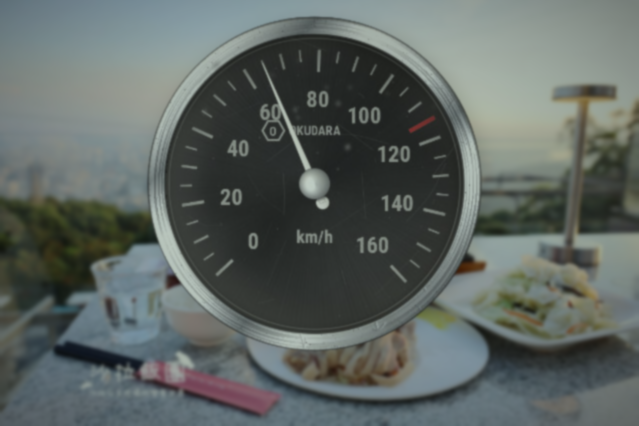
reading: 65km/h
